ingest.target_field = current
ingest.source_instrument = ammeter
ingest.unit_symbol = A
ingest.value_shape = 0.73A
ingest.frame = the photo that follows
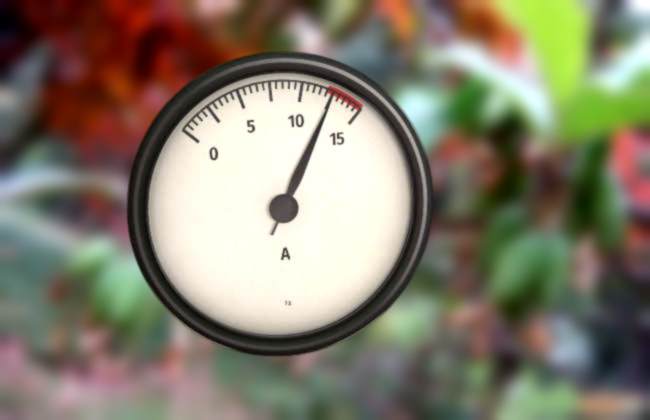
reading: 12.5A
